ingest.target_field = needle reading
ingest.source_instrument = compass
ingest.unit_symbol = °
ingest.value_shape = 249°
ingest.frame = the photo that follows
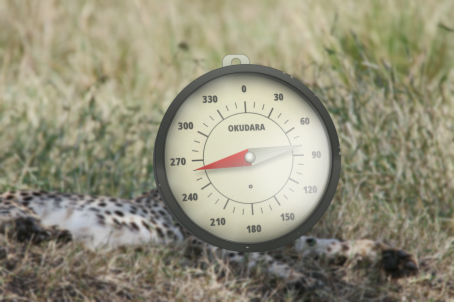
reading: 260°
